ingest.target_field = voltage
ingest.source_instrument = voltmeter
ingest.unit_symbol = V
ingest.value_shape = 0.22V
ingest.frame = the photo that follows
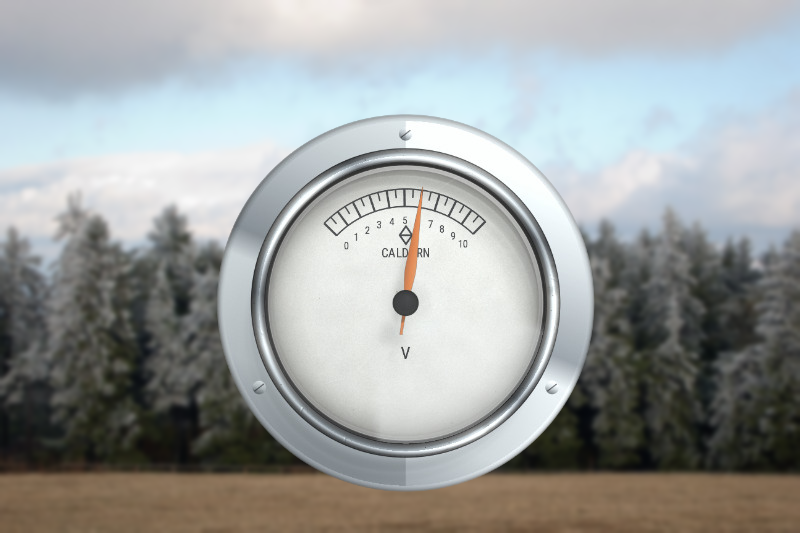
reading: 6V
